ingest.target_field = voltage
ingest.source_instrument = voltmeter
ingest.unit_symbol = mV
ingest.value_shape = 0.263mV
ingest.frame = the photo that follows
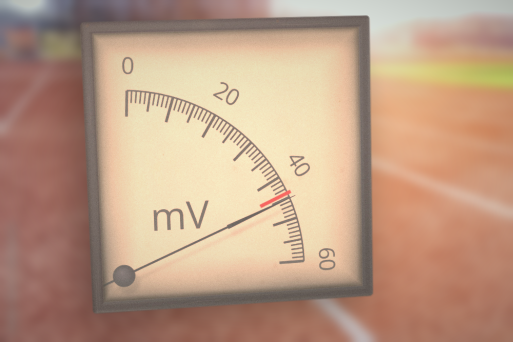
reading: 45mV
